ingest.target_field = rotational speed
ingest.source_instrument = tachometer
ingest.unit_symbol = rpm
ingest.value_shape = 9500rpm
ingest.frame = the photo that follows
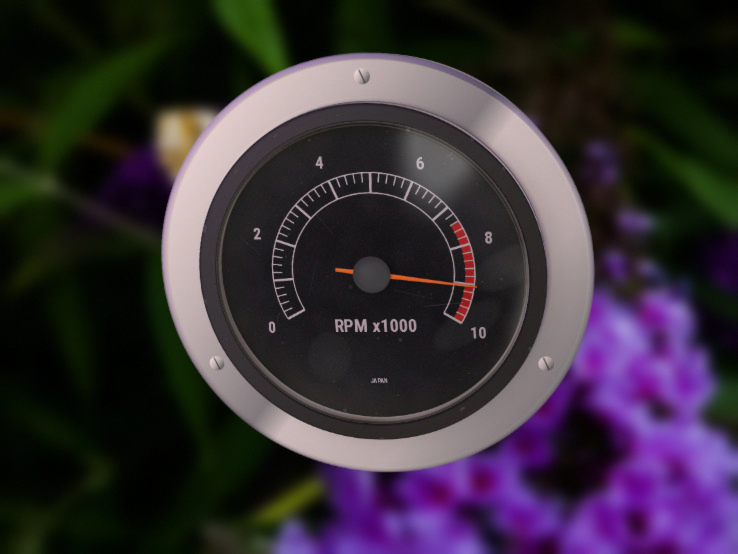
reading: 9000rpm
